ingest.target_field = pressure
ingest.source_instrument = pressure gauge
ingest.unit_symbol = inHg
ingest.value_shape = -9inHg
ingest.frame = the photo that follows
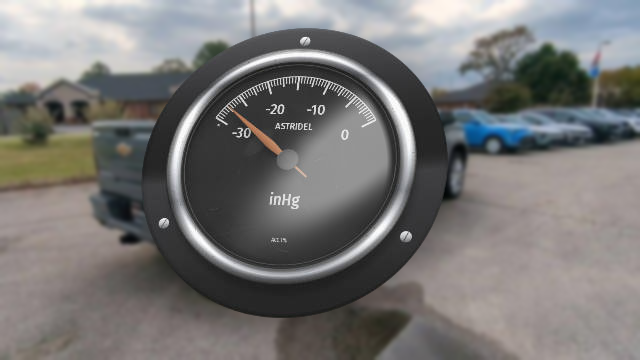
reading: -27.5inHg
